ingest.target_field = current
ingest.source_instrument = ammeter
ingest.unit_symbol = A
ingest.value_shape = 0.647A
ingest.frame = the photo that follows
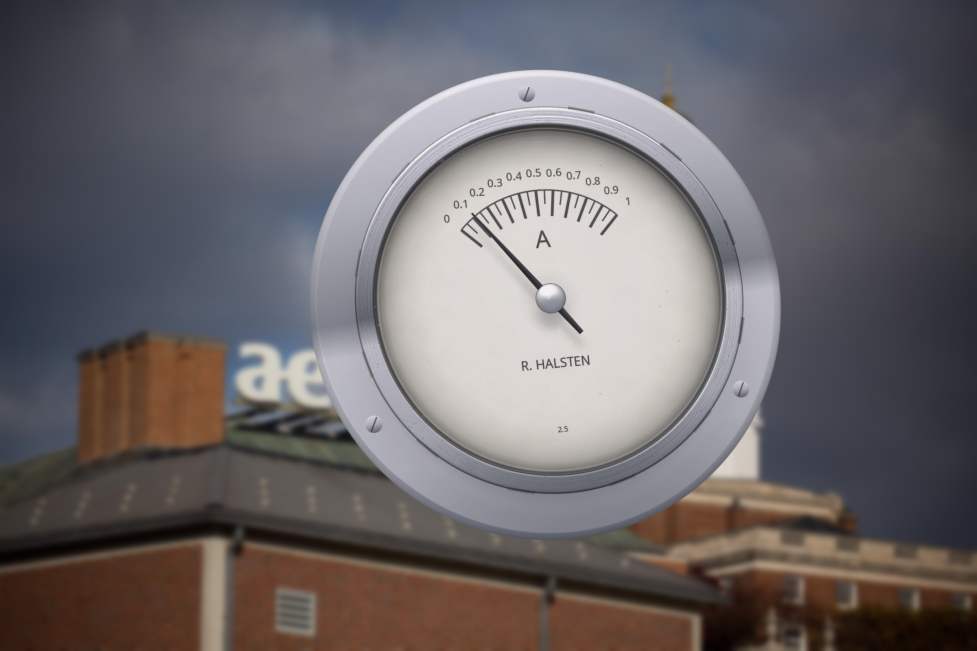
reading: 0.1A
